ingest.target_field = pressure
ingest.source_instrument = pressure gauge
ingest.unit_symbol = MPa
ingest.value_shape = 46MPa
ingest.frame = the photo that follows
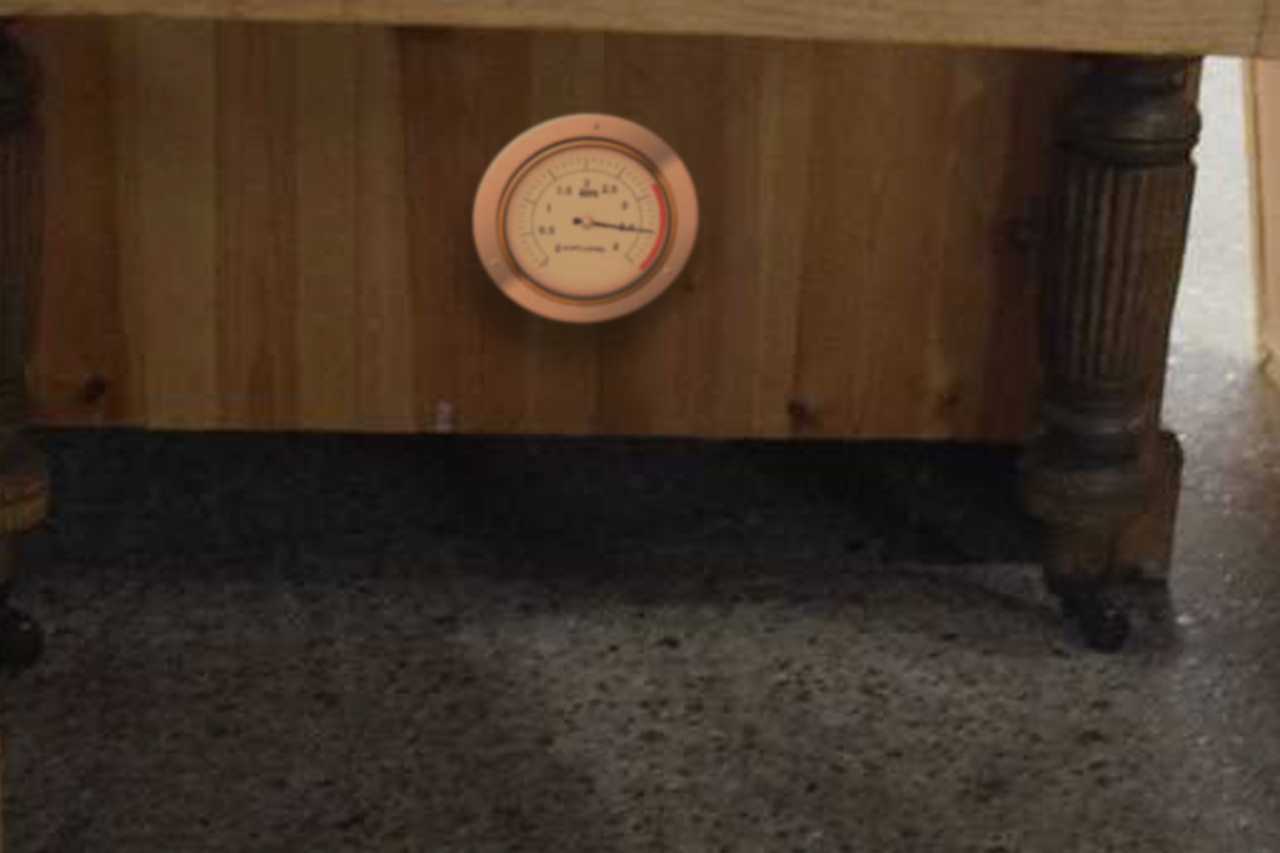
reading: 3.5MPa
